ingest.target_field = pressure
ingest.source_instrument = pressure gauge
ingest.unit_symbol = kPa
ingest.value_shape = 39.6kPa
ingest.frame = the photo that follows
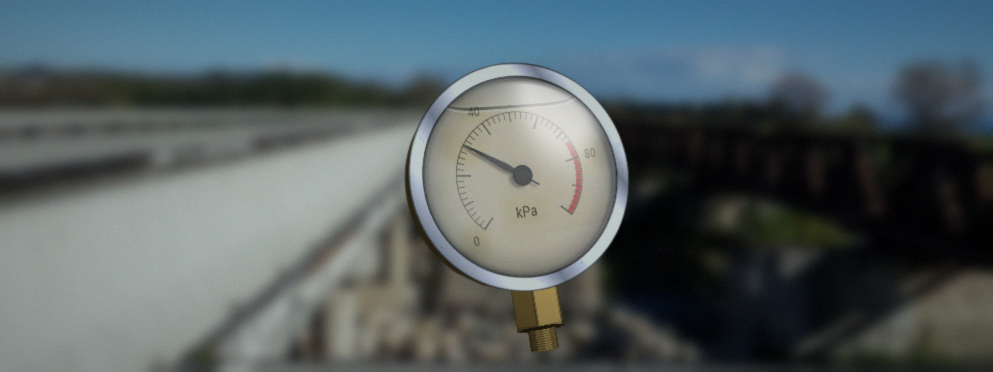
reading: 30kPa
